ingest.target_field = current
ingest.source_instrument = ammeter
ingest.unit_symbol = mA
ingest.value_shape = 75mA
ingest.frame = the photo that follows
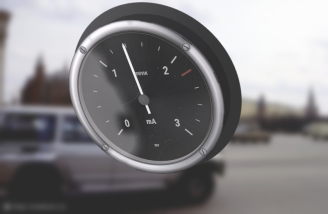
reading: 1.4mA
